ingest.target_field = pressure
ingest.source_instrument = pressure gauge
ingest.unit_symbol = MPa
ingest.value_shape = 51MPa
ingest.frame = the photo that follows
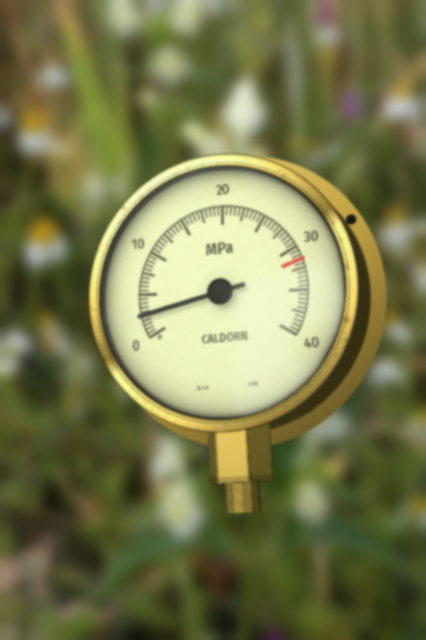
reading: 2.5MPa
